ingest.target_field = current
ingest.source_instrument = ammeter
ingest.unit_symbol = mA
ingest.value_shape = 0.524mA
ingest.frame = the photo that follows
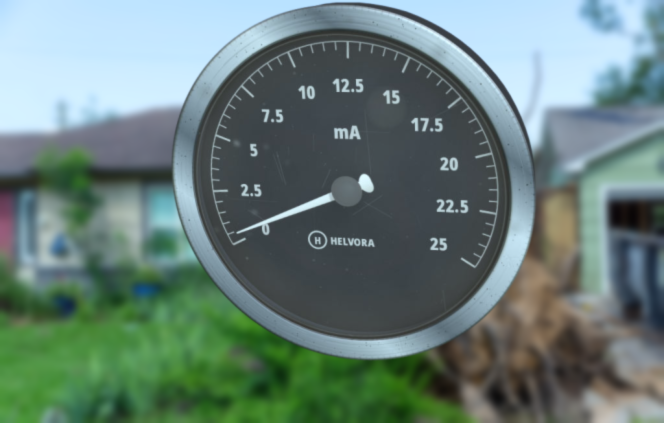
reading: 0.5mA
